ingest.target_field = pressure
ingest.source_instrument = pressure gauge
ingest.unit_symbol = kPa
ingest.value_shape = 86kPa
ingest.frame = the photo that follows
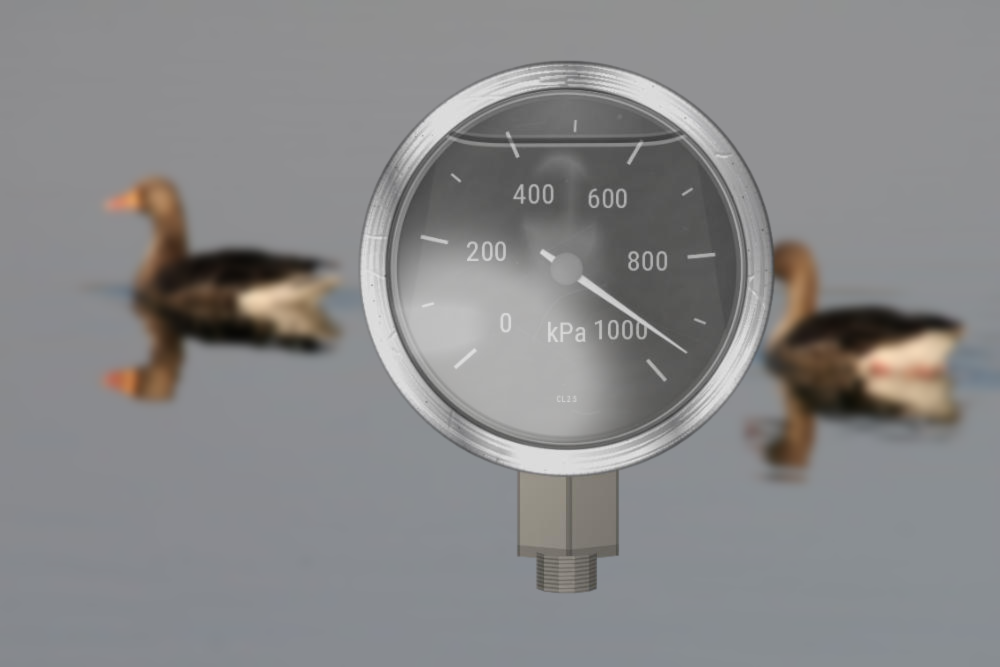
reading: 950kPa
